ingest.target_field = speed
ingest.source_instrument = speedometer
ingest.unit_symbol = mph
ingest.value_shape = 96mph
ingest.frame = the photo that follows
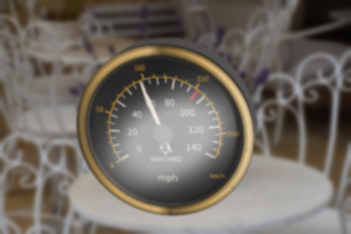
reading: 60mph
